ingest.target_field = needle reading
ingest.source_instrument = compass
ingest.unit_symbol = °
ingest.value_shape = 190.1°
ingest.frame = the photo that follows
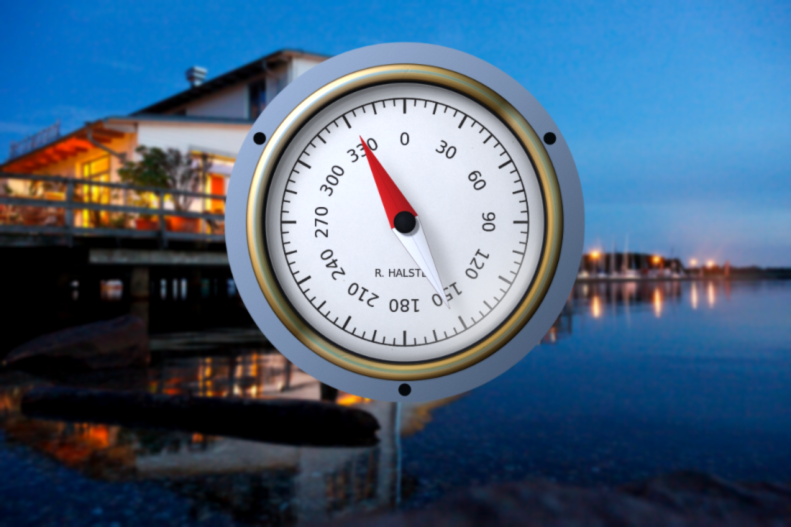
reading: 332.5°
